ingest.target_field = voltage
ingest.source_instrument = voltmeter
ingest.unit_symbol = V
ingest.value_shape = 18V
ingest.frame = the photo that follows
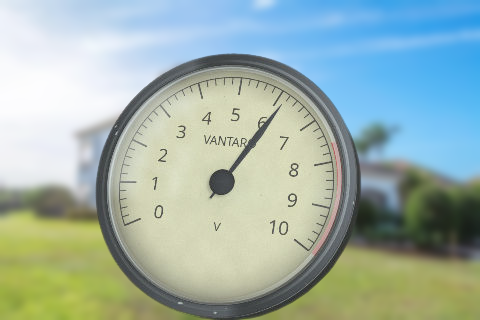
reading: 6.2V
